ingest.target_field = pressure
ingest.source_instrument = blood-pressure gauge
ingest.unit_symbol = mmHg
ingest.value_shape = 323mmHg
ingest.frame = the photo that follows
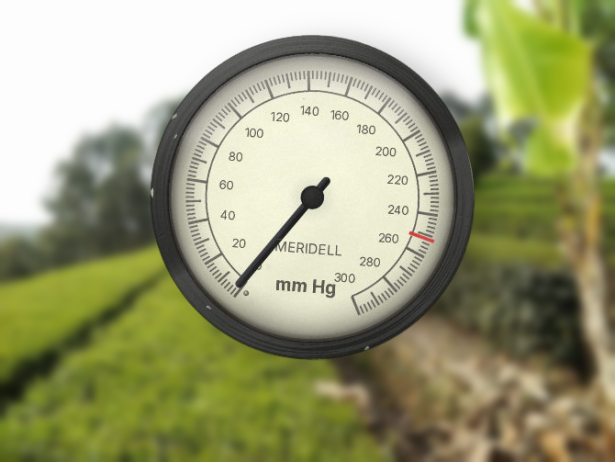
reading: 2mmHg
